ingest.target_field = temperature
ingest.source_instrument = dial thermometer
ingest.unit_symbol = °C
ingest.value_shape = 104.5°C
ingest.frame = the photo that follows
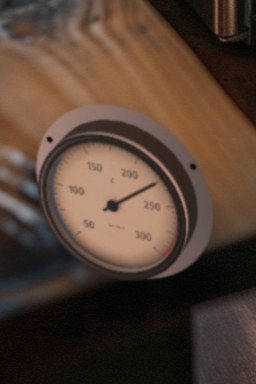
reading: 225°C
